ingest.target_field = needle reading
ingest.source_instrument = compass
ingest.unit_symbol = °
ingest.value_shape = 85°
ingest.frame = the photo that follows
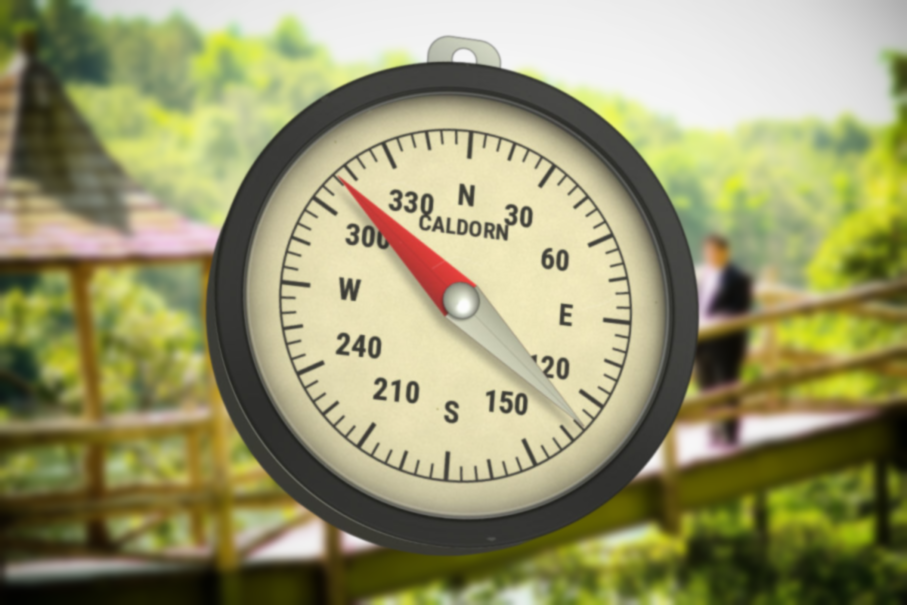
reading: 310°
